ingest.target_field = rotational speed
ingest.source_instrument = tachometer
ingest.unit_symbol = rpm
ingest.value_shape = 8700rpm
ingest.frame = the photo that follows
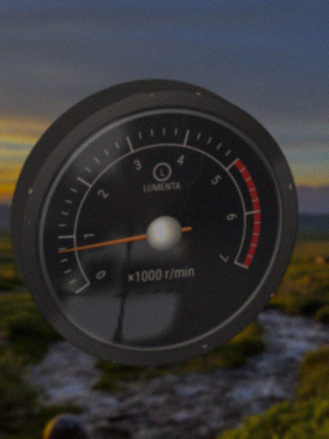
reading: 800rpm
